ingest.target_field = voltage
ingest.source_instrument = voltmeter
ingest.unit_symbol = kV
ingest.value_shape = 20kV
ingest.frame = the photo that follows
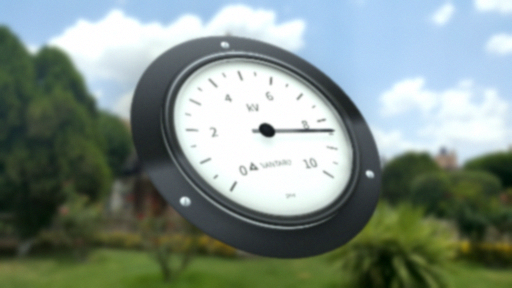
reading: 8.5kV
